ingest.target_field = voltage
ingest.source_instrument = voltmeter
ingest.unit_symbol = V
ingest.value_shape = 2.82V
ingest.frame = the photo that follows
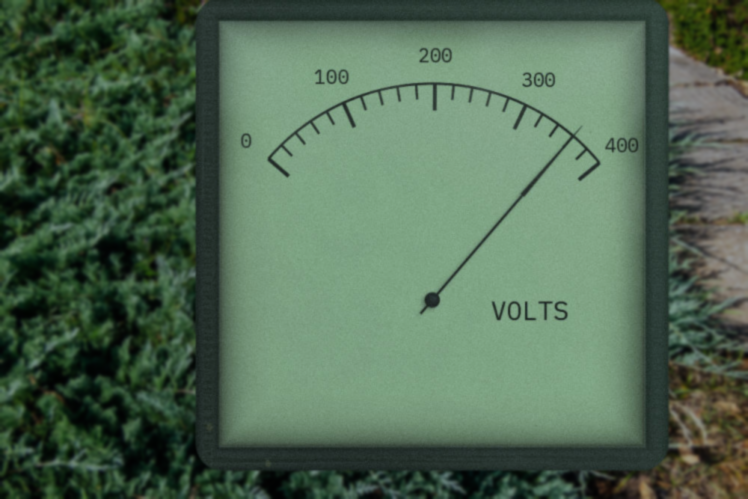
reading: 360V
